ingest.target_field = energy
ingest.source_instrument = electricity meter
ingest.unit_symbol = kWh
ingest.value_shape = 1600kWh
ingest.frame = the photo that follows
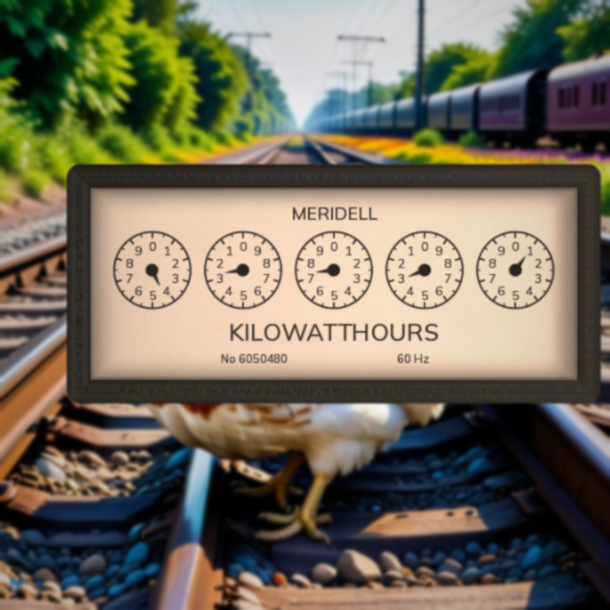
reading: 42731kWh
